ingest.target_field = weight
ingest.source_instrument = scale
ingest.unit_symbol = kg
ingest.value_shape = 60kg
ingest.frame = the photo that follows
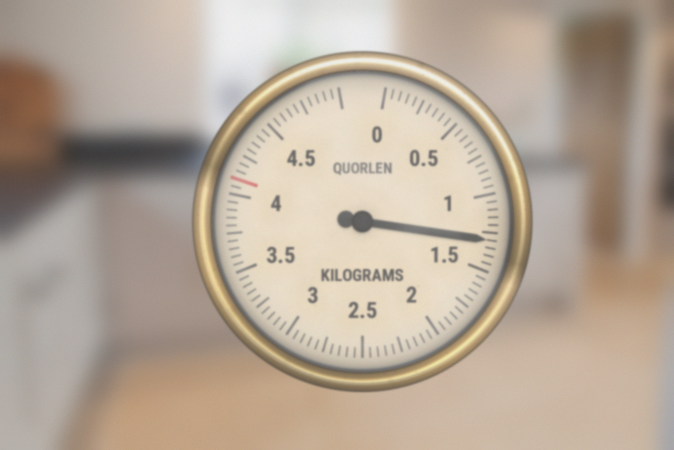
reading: 1.3kg
